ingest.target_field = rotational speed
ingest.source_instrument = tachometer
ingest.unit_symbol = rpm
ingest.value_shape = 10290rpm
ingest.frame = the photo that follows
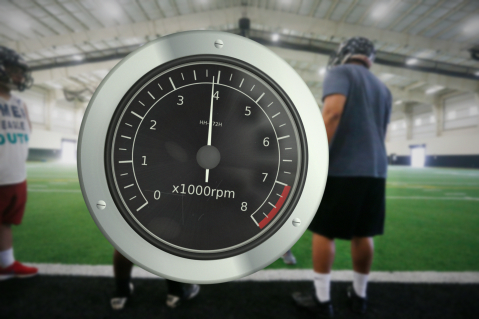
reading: 3875rpm
